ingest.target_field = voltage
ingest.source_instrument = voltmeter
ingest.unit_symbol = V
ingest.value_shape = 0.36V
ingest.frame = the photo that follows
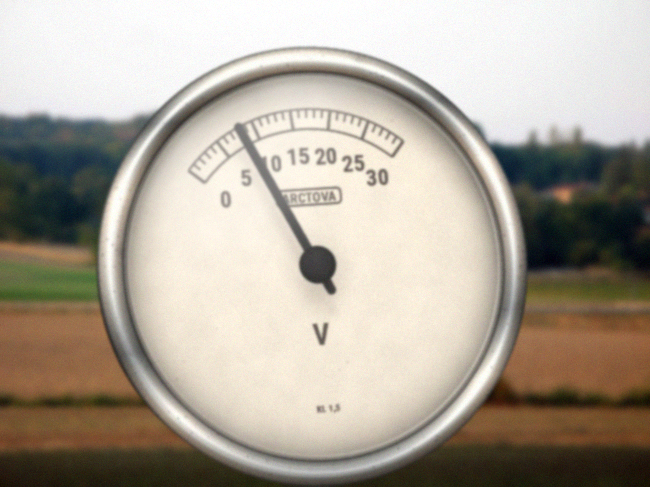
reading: 8V
